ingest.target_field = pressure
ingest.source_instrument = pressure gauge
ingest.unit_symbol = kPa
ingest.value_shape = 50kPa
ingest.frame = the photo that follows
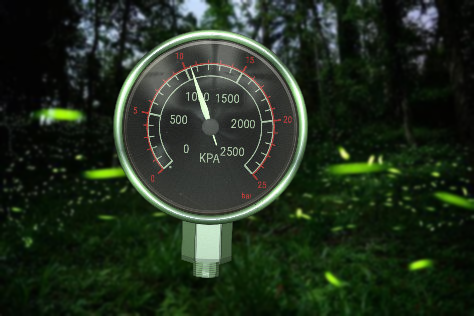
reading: 1050kPa
